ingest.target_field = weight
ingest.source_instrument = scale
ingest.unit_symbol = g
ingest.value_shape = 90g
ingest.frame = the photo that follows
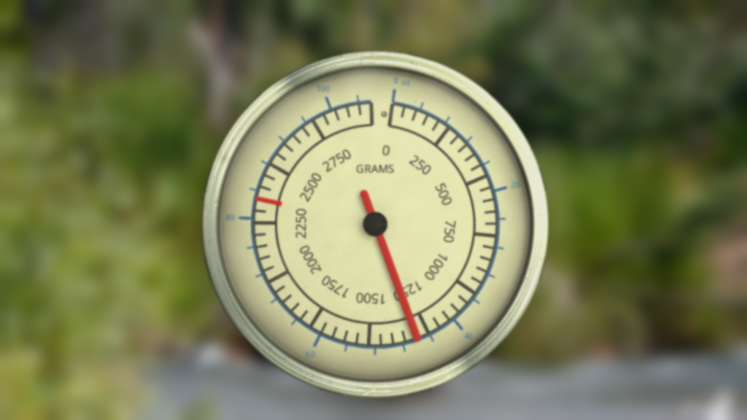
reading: 1300g
